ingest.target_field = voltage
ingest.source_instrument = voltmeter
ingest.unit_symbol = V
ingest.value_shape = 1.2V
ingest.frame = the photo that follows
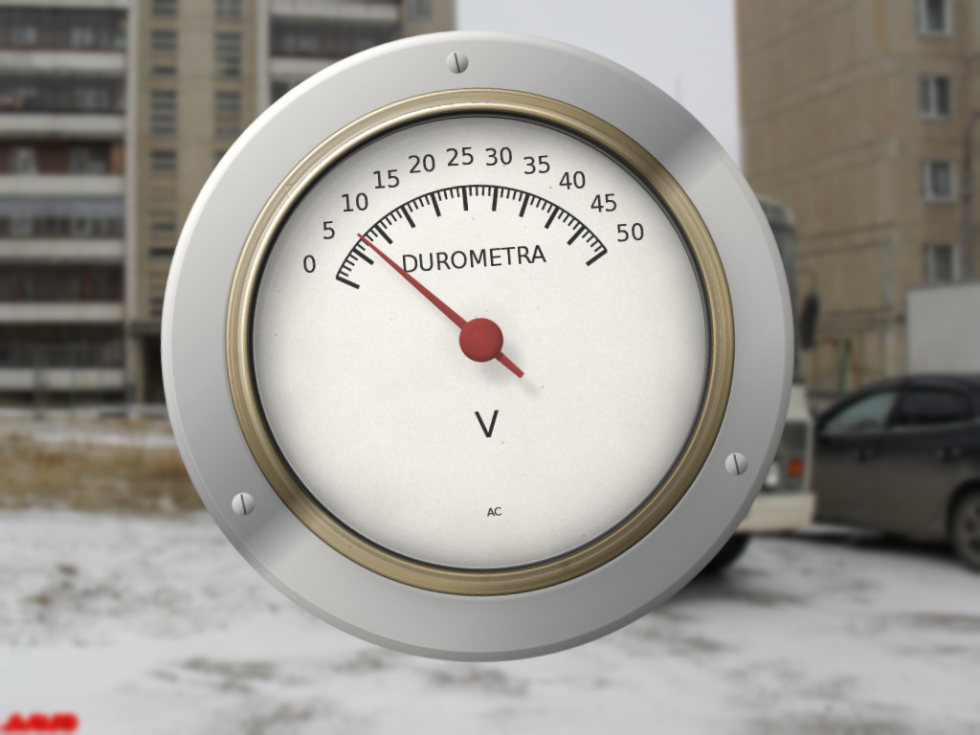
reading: 7V
